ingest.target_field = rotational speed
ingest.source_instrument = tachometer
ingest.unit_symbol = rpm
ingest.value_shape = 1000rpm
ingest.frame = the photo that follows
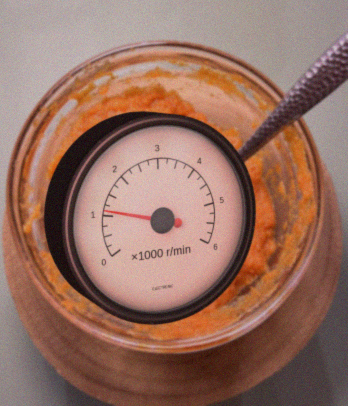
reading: 1125rpm
